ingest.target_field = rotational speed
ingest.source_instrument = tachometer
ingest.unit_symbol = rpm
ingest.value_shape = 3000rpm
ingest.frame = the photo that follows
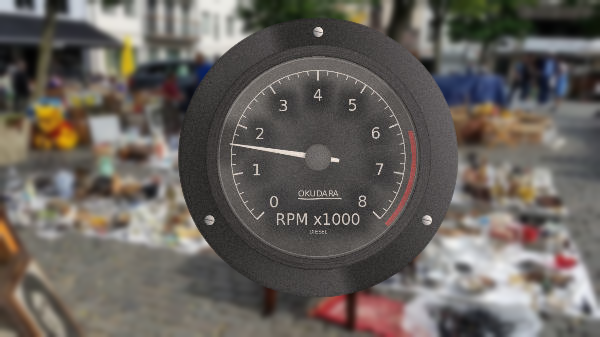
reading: 1600rpm
